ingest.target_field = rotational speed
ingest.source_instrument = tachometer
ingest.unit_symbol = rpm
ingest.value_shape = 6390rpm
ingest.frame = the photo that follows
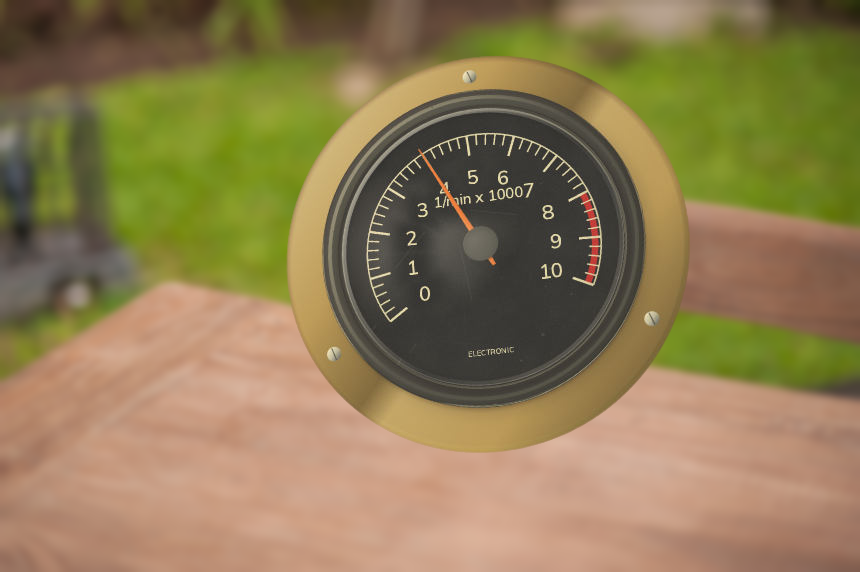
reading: 4000rpm
